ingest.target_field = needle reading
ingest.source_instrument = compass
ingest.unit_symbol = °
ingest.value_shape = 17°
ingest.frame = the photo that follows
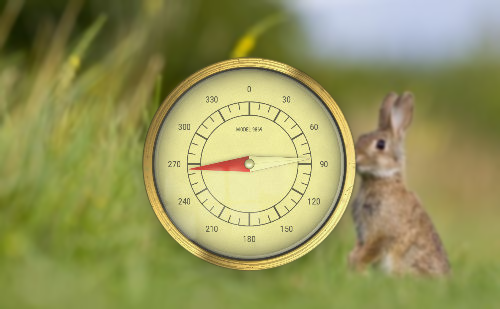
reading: 265°
